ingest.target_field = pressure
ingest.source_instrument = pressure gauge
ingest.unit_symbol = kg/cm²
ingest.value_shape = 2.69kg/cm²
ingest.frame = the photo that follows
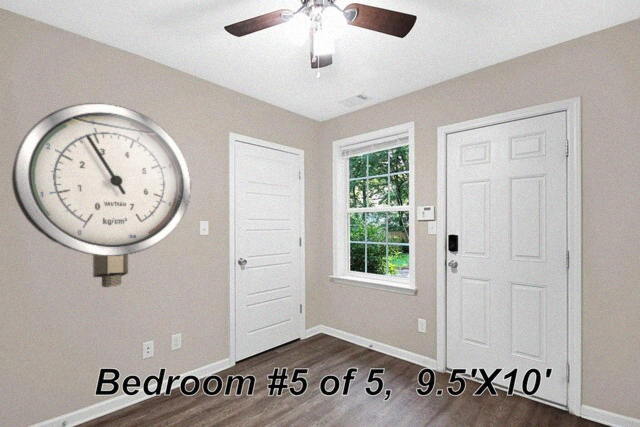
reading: 2.8kg/cm²
